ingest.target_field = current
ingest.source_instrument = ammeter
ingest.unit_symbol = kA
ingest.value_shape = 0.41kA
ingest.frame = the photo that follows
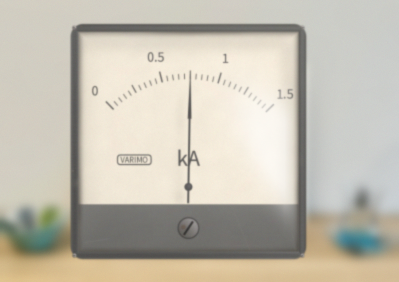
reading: 0.75kA
